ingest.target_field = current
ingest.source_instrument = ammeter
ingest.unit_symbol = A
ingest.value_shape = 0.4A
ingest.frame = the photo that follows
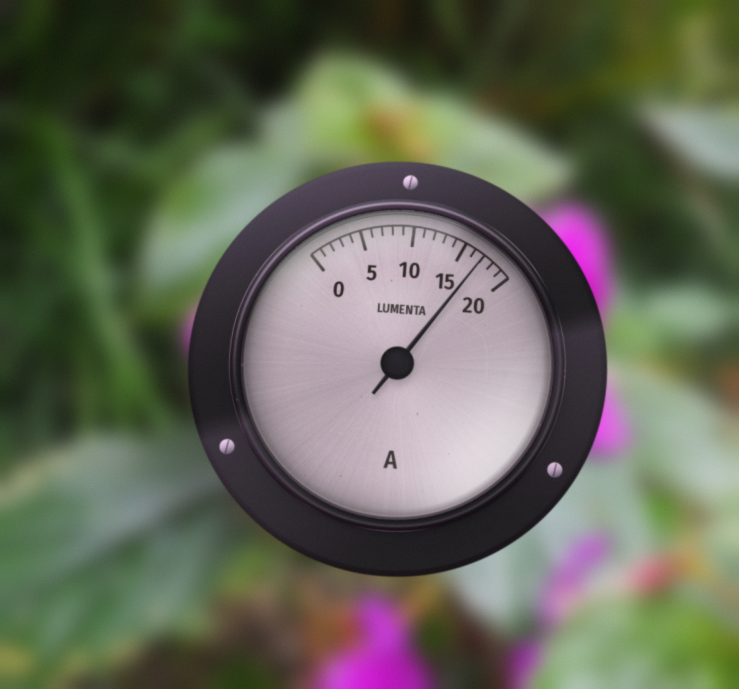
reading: 17A
